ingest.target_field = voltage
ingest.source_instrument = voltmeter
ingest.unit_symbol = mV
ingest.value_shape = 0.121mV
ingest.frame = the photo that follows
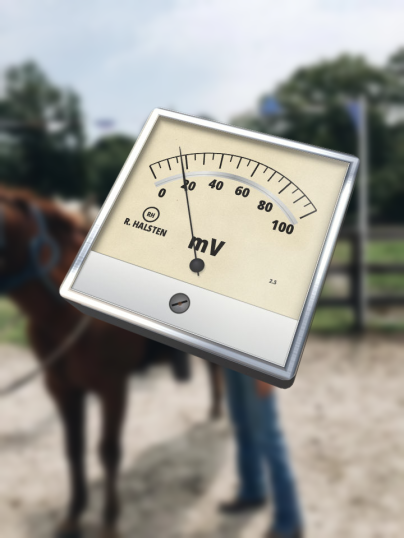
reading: 17.5mV
